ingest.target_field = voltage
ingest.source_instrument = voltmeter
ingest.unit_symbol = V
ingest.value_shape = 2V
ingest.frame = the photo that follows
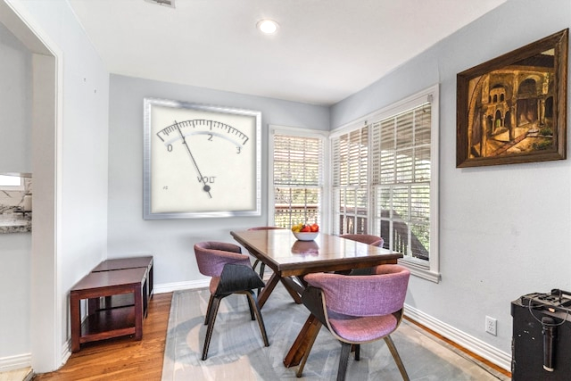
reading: 1V
